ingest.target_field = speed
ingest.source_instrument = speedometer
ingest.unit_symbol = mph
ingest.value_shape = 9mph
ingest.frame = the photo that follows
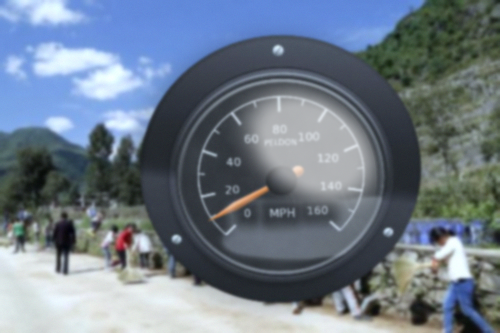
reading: 10mph
